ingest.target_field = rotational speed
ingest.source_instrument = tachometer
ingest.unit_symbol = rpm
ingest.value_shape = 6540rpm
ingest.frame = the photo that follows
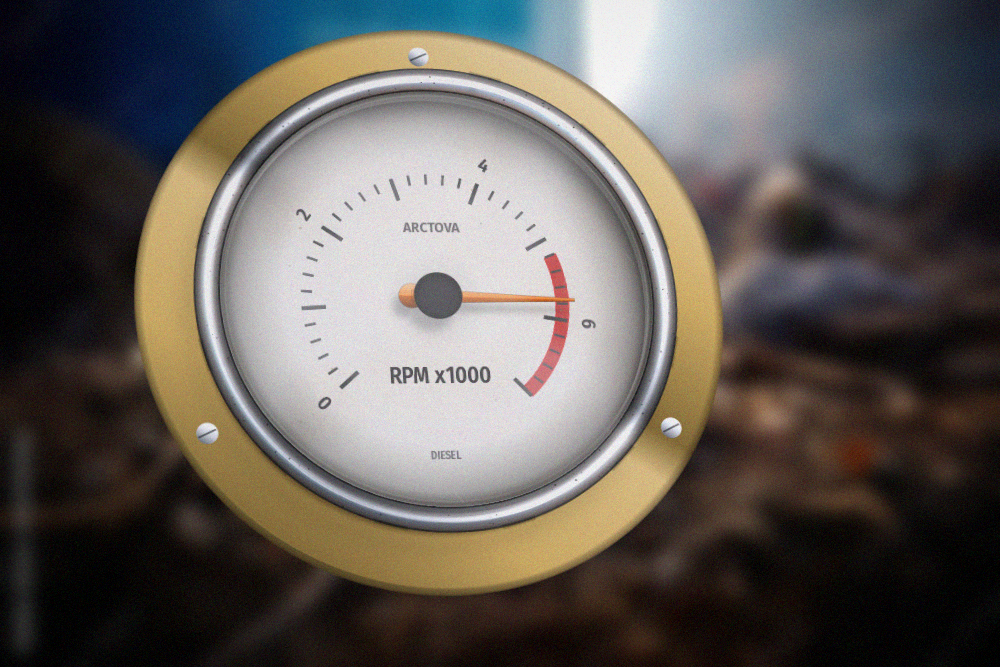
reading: 5800rpm
